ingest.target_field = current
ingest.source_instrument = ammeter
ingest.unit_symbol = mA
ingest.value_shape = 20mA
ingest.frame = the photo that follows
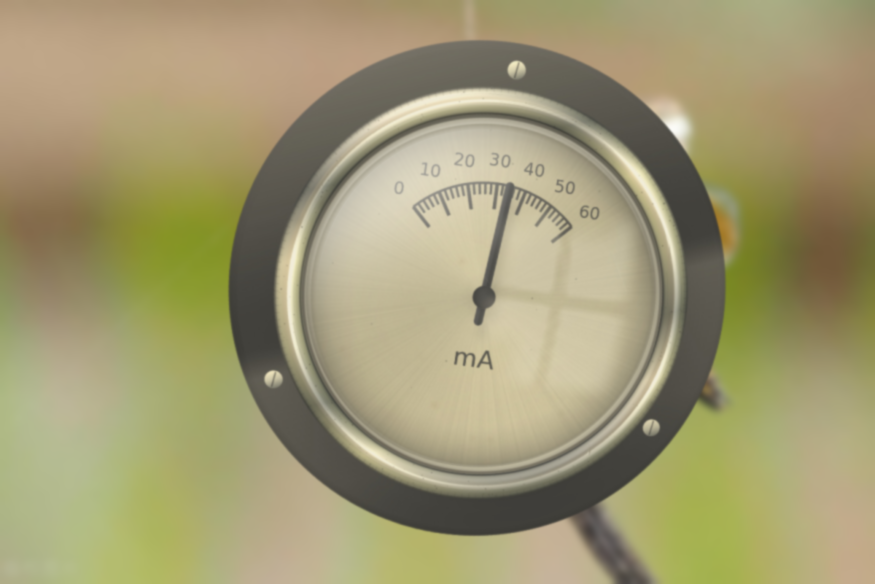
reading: 34mA
